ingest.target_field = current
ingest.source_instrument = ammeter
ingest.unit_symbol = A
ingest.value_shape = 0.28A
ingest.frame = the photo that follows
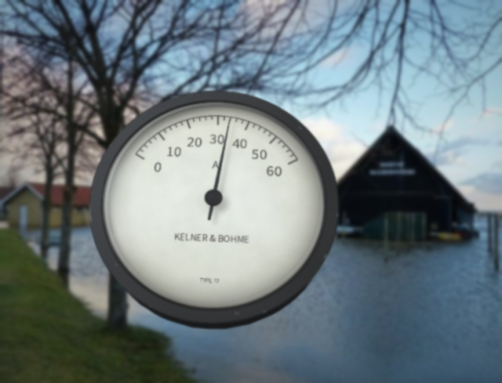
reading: 34A
